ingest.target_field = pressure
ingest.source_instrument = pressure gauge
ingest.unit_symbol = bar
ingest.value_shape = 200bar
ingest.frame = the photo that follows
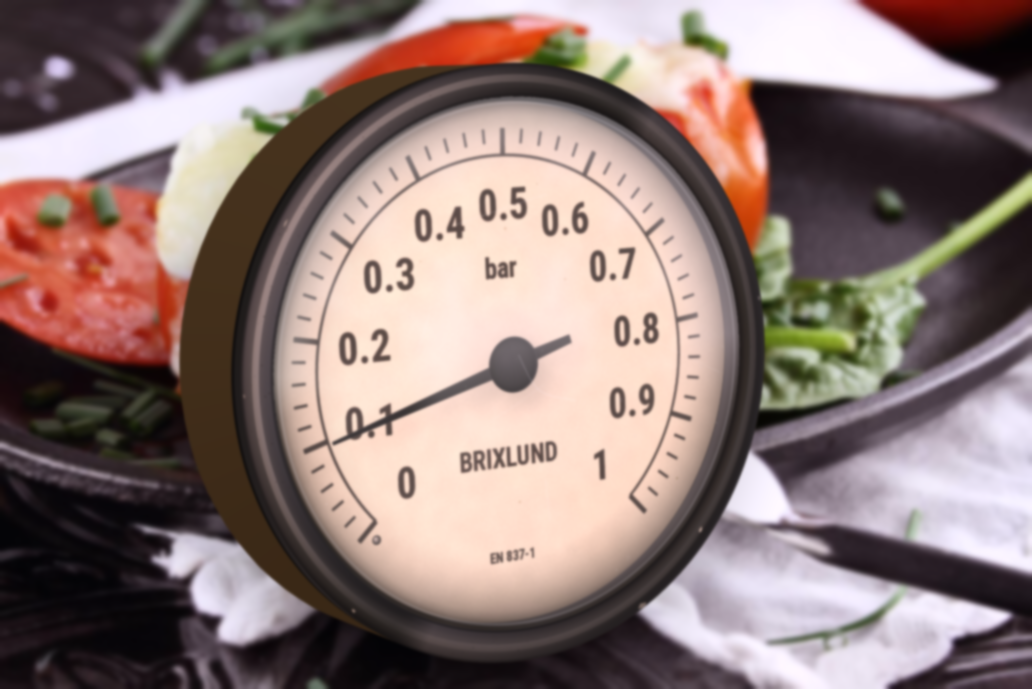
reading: 0.1bar
